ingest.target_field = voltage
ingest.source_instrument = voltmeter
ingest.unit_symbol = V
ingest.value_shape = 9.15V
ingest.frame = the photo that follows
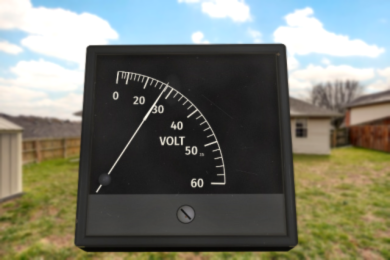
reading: 28V
